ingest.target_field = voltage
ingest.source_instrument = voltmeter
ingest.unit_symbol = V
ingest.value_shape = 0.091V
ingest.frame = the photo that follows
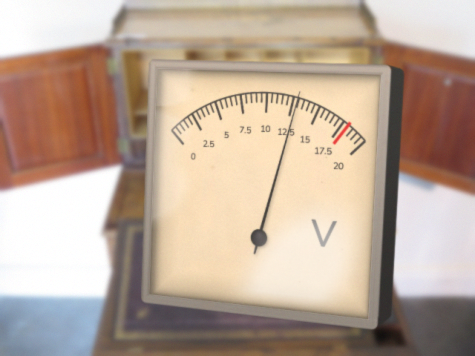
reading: 13V
